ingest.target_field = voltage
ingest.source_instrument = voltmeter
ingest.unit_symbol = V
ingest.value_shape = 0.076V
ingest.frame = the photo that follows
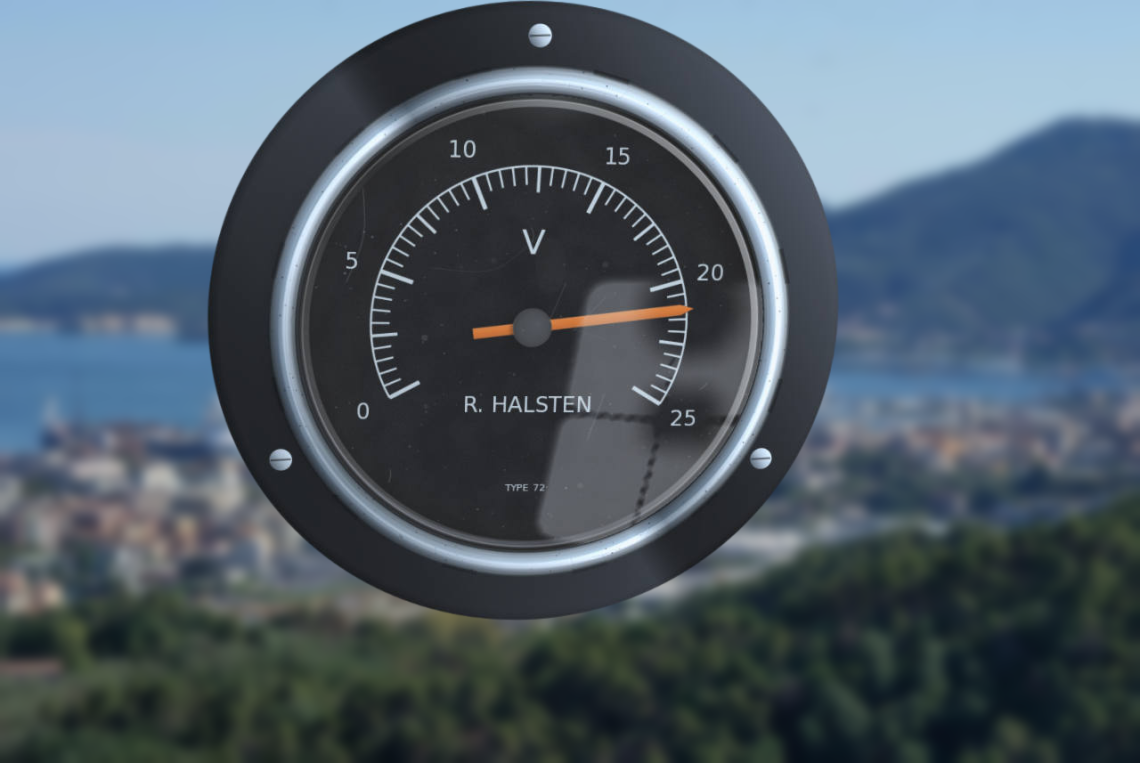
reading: 21V
